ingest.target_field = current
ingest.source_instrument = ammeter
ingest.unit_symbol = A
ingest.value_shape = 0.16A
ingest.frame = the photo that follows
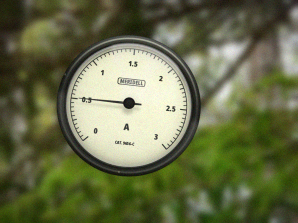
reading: 0.5A
